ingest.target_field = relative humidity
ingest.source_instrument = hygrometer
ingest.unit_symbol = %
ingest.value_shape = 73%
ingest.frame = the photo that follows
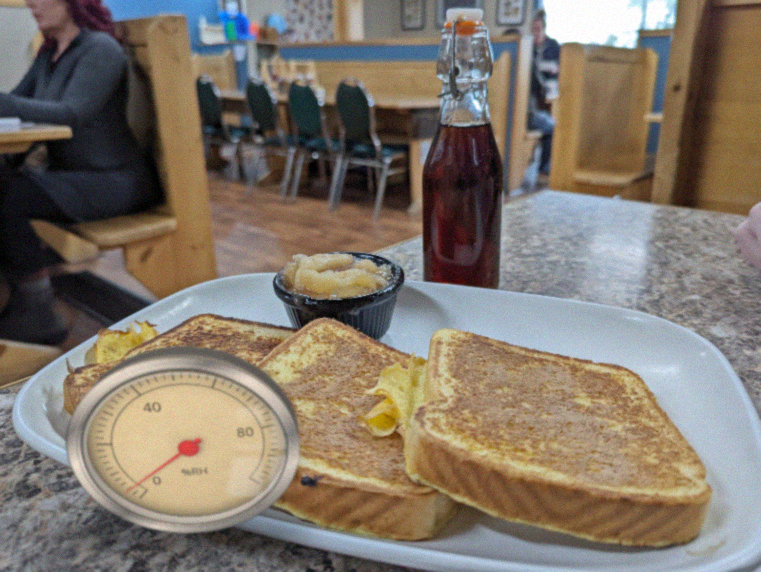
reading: 4%
